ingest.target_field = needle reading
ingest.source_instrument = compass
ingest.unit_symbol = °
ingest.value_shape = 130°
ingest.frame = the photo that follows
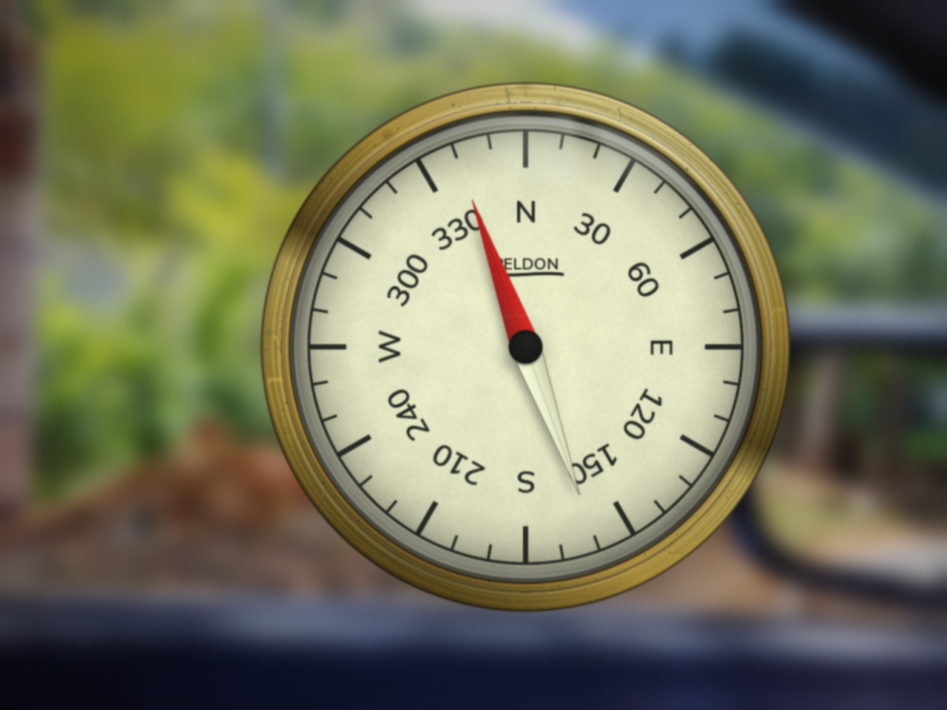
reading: 340°
